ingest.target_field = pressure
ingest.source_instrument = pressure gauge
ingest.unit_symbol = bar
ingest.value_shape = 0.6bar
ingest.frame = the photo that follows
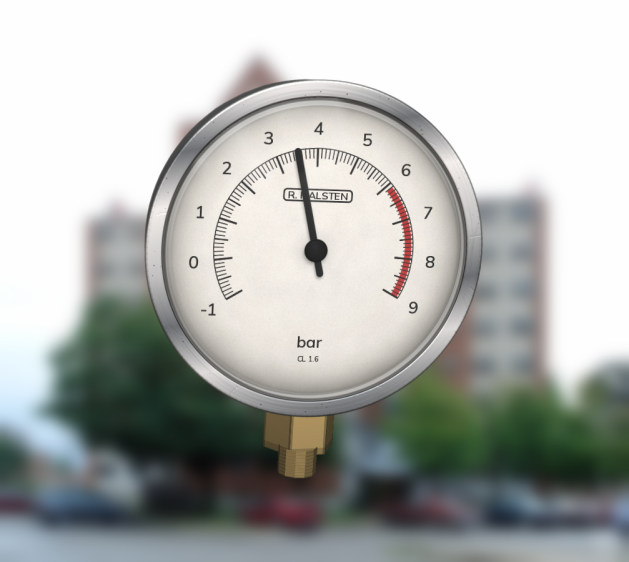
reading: 3.5bar
